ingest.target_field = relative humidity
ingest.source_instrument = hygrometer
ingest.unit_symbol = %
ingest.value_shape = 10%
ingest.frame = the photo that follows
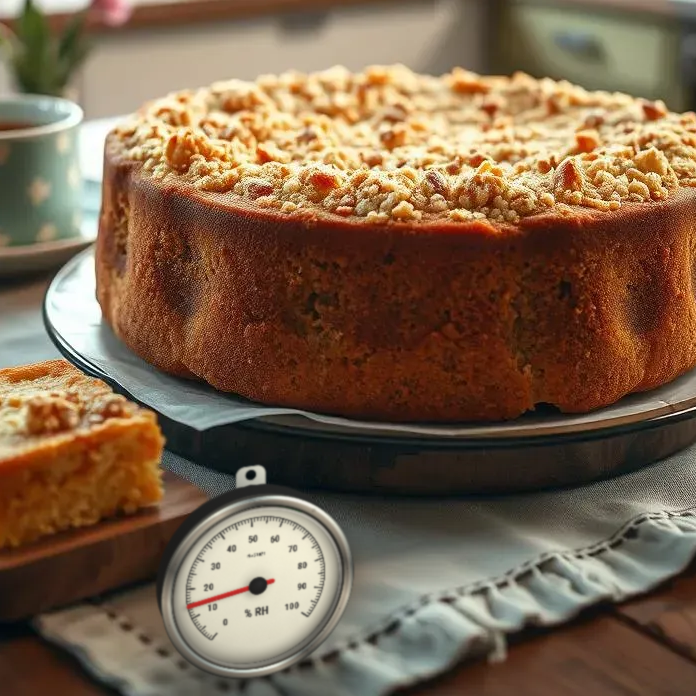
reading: 15%
